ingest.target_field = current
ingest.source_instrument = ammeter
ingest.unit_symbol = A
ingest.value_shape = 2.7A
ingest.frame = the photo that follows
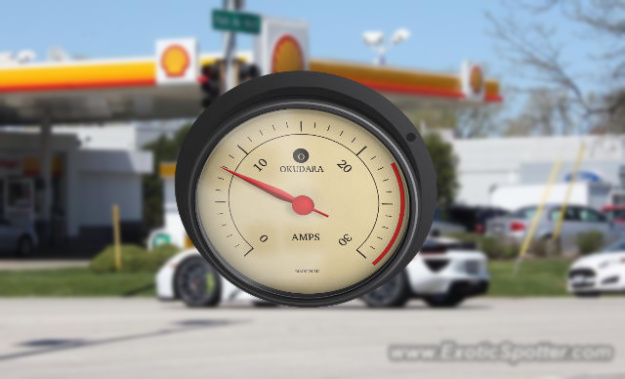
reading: 8A
